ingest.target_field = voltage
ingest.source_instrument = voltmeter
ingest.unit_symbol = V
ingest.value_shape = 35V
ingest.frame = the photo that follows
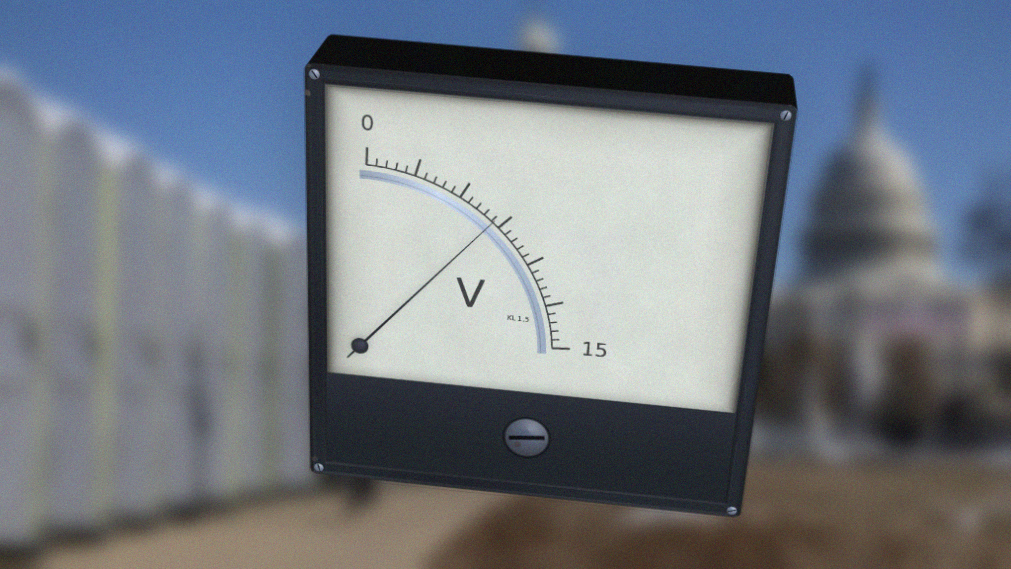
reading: 7V
